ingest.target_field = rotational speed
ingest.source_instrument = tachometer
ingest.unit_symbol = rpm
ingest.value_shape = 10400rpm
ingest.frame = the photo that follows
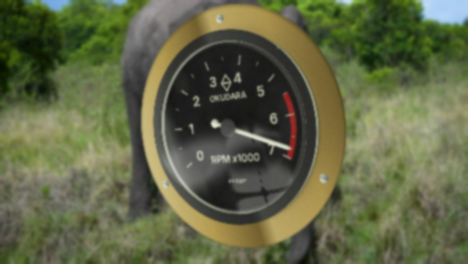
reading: 6750rpm
